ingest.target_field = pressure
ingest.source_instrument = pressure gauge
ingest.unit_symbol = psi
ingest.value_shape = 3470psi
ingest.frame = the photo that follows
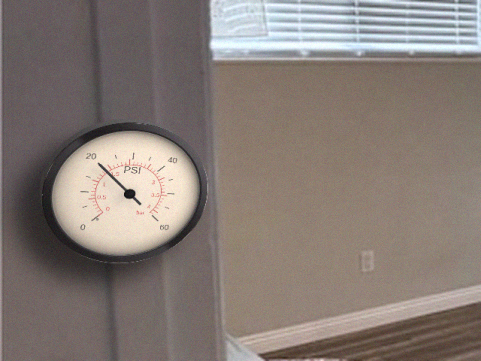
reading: 20psi
